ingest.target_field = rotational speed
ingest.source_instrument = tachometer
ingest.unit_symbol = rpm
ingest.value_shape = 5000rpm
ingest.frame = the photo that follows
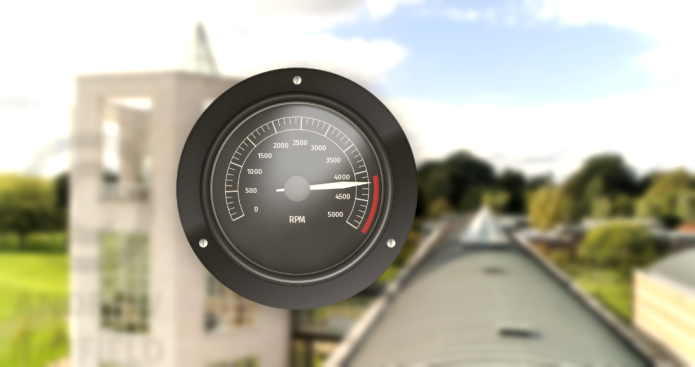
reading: 4200rpm
